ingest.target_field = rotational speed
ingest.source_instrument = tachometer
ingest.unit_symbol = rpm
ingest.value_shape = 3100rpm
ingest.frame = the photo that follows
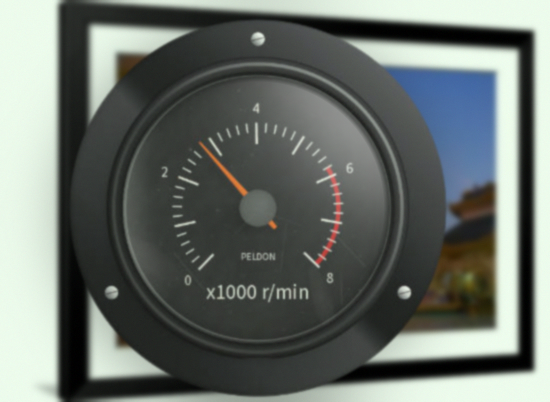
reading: 2800rpm
